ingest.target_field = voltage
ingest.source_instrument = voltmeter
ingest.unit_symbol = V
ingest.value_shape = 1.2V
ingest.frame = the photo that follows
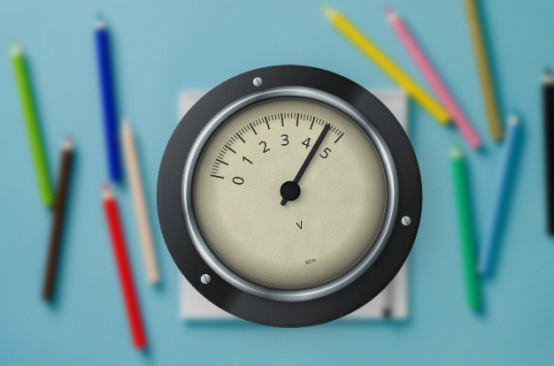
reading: 4.5V
